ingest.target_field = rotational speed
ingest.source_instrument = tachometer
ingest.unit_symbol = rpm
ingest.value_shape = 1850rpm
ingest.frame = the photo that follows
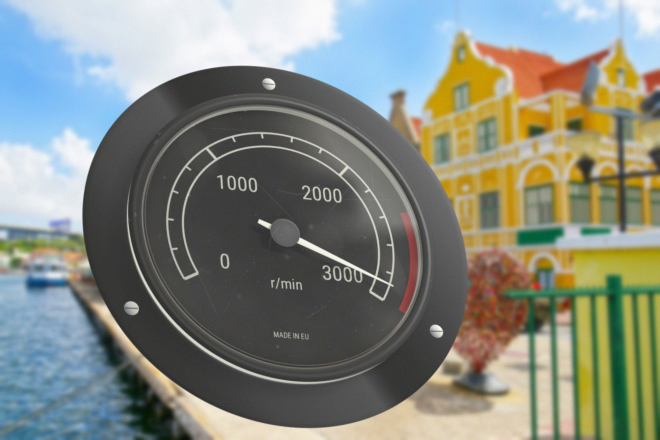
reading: 2900rpm
